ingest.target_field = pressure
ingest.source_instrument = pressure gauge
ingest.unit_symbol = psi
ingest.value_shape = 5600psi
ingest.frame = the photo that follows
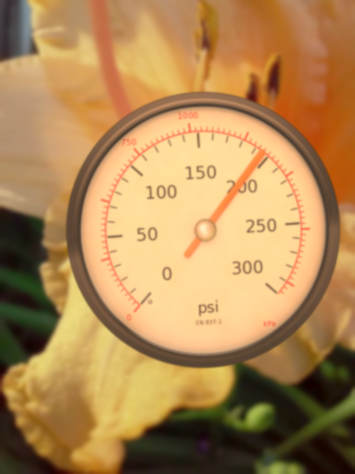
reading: 195psi
